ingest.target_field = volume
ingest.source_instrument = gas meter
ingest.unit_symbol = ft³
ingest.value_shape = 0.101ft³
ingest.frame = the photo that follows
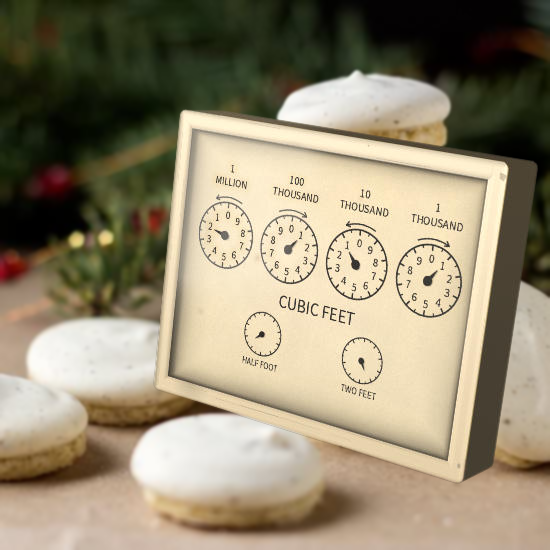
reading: 211100ft³
